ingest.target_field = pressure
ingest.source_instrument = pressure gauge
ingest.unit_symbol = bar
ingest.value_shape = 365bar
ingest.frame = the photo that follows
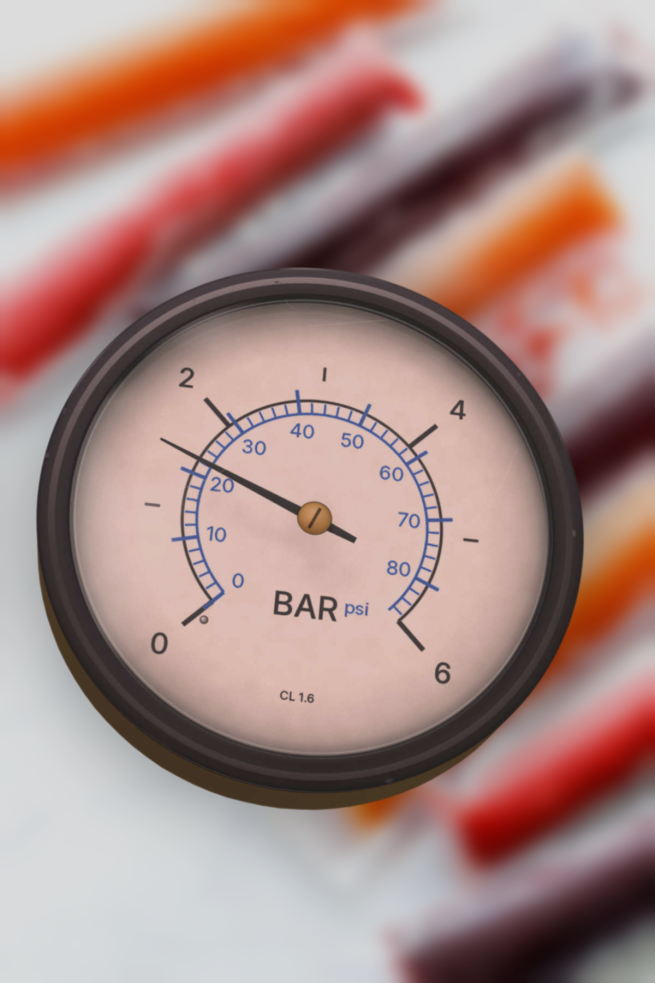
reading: 1.5bar
